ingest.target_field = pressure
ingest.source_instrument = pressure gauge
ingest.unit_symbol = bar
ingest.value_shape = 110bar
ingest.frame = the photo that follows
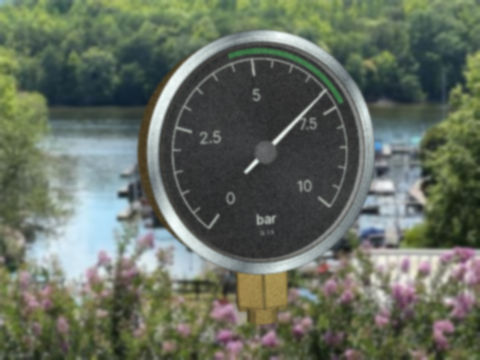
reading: 7bar
